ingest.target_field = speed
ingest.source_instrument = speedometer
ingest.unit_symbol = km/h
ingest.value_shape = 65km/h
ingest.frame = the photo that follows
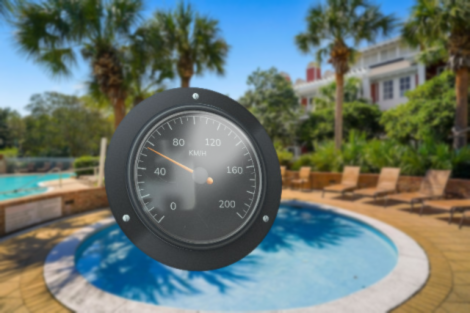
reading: 55km/h
